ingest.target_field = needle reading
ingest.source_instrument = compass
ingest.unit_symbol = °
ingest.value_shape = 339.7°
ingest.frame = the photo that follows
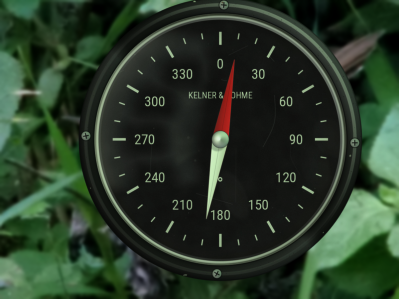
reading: 10°
